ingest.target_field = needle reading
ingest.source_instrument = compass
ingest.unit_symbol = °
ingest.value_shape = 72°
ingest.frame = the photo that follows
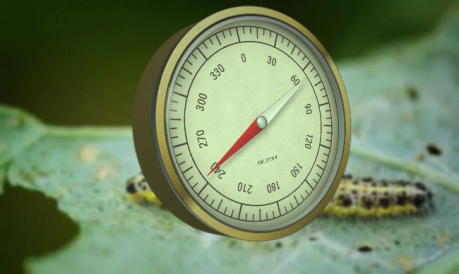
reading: 245°
